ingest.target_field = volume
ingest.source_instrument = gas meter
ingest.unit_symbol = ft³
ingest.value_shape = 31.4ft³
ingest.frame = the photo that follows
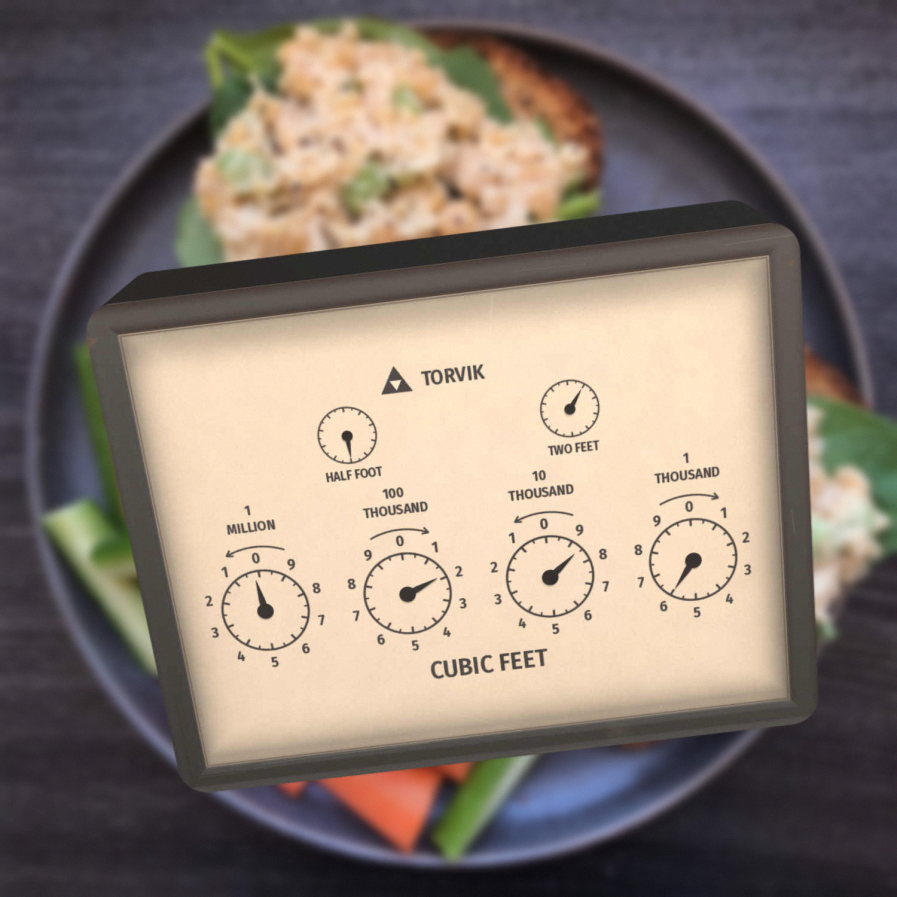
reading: 18600ft³
